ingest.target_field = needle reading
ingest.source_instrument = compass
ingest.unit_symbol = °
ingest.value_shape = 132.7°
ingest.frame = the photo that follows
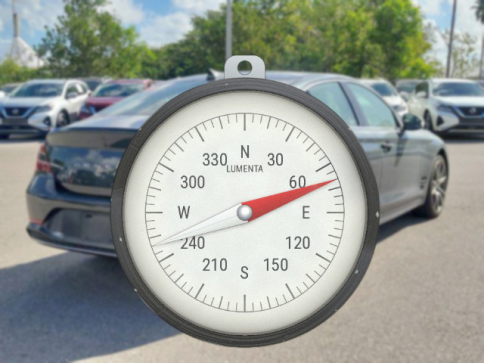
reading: 70°
